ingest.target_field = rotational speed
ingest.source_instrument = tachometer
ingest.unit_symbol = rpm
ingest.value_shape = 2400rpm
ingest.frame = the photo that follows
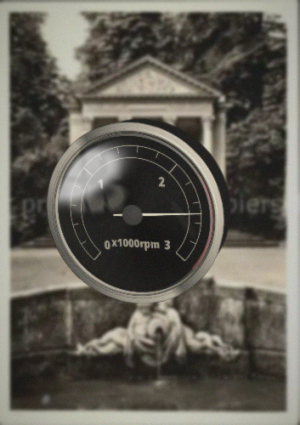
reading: 2500rpm
